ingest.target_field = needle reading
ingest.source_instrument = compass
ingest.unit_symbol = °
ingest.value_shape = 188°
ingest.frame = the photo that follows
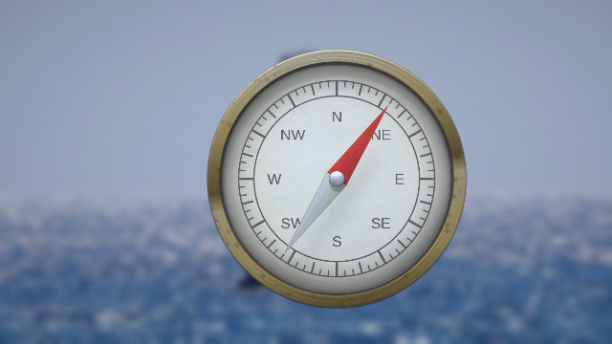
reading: 35°
